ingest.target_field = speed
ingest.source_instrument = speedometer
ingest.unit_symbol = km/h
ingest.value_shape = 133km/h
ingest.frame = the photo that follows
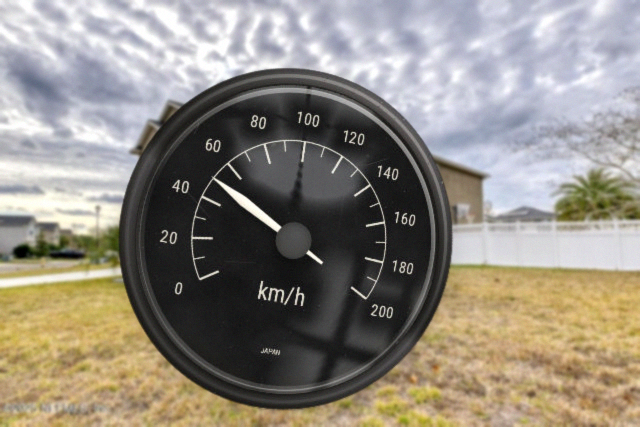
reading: 50km/h
